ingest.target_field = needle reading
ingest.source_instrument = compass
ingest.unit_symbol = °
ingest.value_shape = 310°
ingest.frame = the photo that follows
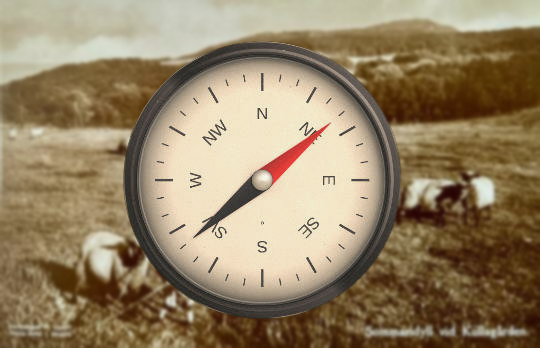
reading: 50°
